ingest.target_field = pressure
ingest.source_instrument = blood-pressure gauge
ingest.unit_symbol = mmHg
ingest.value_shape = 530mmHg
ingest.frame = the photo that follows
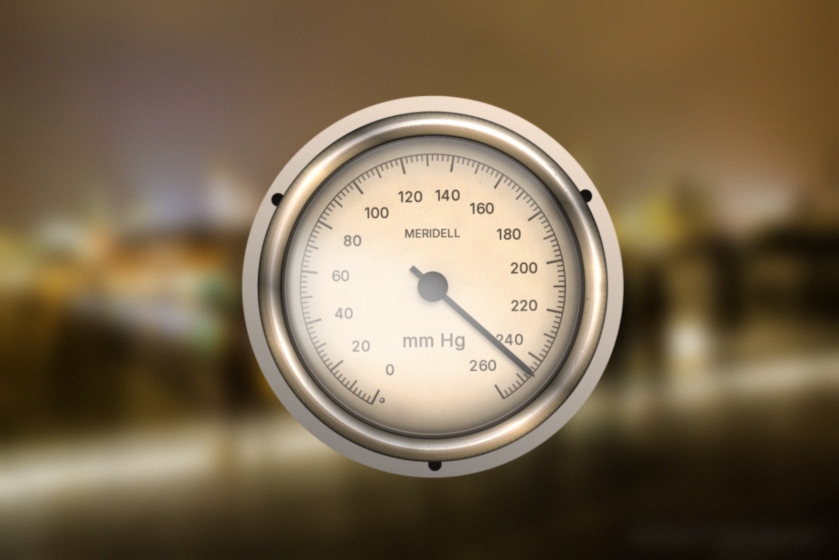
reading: 246mmHg
